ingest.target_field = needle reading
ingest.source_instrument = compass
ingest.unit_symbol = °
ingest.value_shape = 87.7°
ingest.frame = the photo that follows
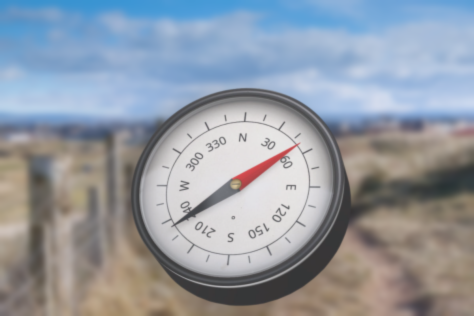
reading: 52.5°
